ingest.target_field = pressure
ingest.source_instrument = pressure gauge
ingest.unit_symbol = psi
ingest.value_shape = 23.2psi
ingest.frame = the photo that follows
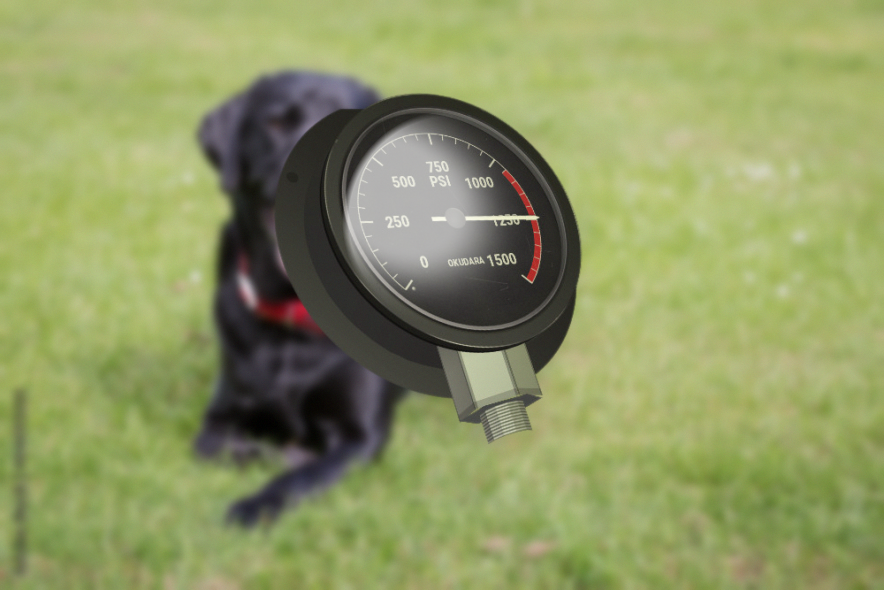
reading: 1250psi
